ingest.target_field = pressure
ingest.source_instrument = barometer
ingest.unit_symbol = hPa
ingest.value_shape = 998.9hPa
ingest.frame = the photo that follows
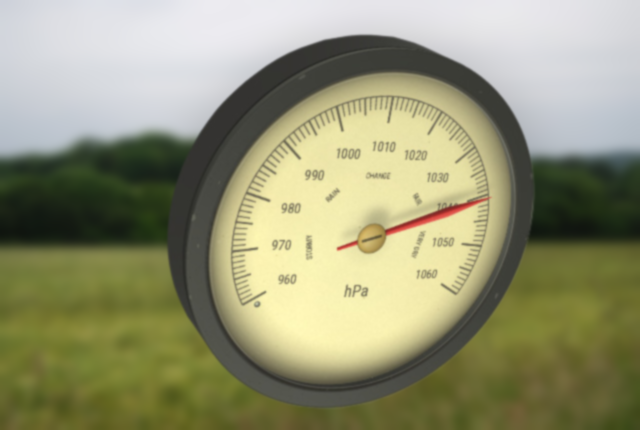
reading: 1040hPa
